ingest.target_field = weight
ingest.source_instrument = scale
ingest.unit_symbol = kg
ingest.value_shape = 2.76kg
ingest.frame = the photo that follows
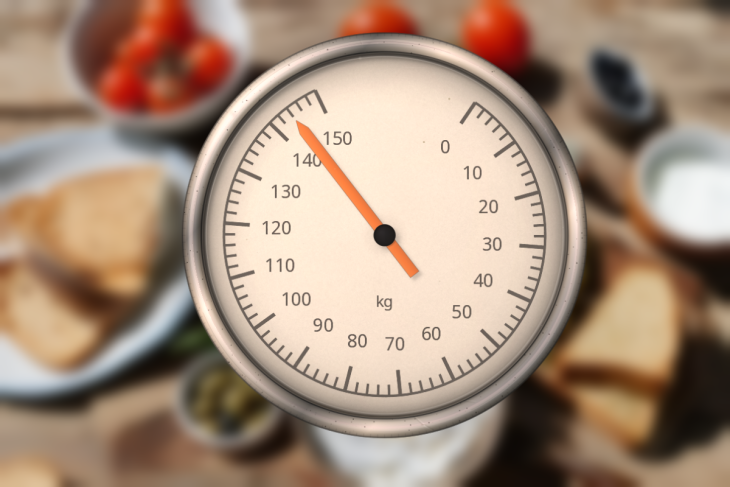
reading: 144kg
